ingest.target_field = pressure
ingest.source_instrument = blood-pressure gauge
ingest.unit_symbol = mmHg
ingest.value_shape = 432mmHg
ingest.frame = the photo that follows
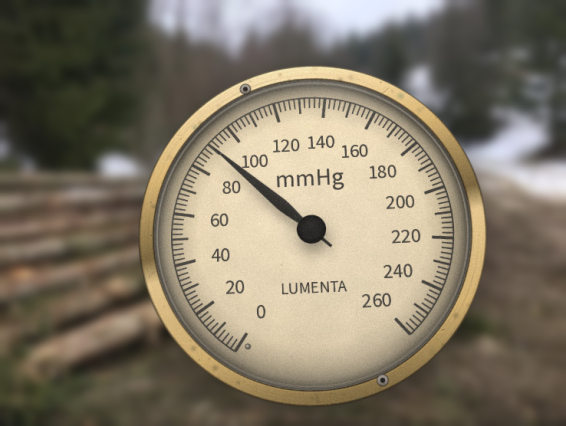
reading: 90mmHg
